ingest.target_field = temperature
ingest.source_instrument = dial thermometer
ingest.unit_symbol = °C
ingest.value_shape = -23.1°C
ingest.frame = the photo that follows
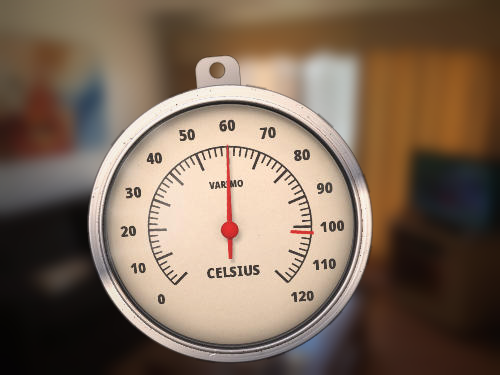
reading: 60°C
